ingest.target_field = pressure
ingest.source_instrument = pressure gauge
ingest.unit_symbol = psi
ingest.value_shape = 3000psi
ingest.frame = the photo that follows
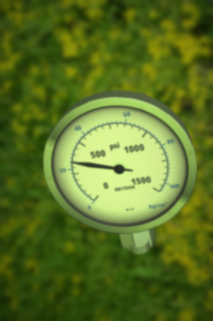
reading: 350psi
